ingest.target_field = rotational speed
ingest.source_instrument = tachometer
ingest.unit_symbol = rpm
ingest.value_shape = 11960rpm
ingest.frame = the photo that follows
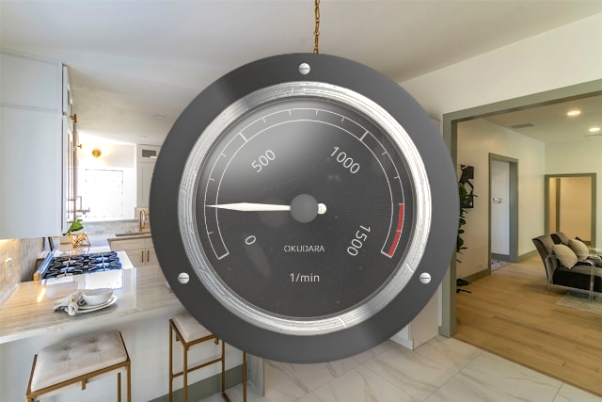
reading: 200rpm
